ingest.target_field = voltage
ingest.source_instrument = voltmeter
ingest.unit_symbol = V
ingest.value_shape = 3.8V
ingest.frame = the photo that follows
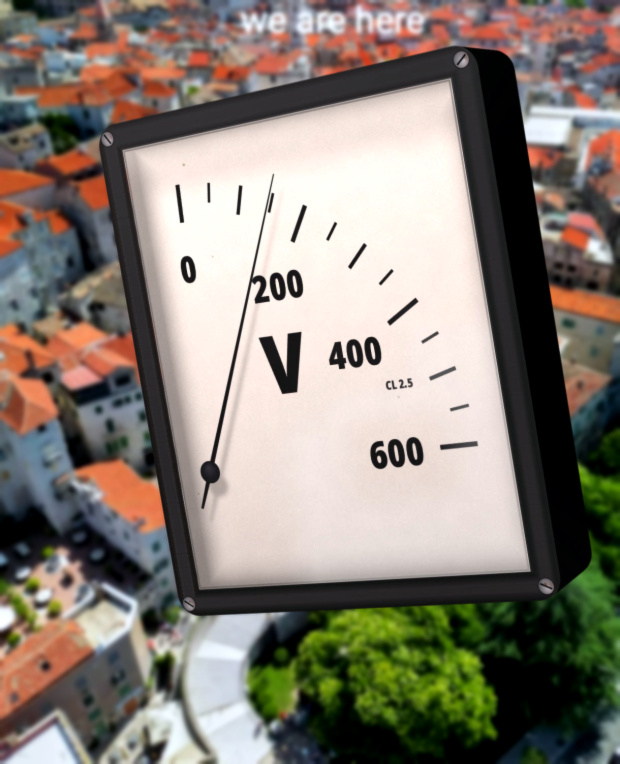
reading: 150V
